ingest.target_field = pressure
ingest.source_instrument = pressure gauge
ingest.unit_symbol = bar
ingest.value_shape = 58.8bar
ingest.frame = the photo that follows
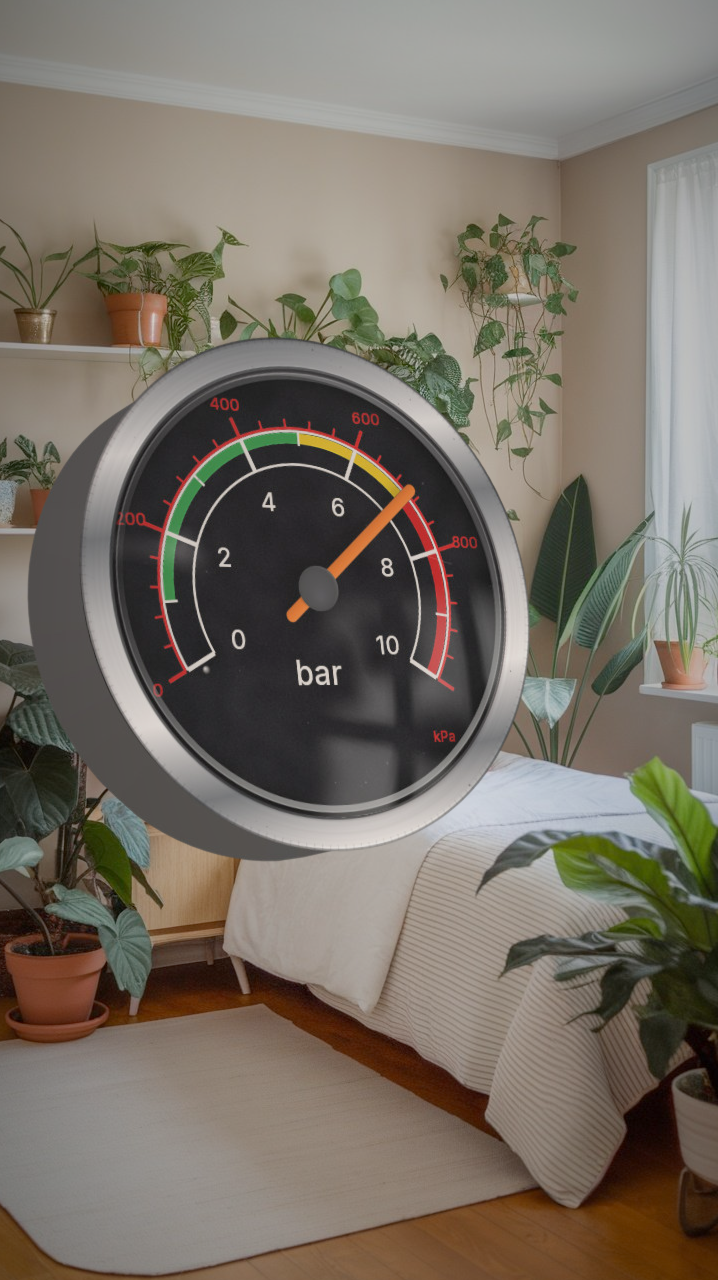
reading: 7bar
